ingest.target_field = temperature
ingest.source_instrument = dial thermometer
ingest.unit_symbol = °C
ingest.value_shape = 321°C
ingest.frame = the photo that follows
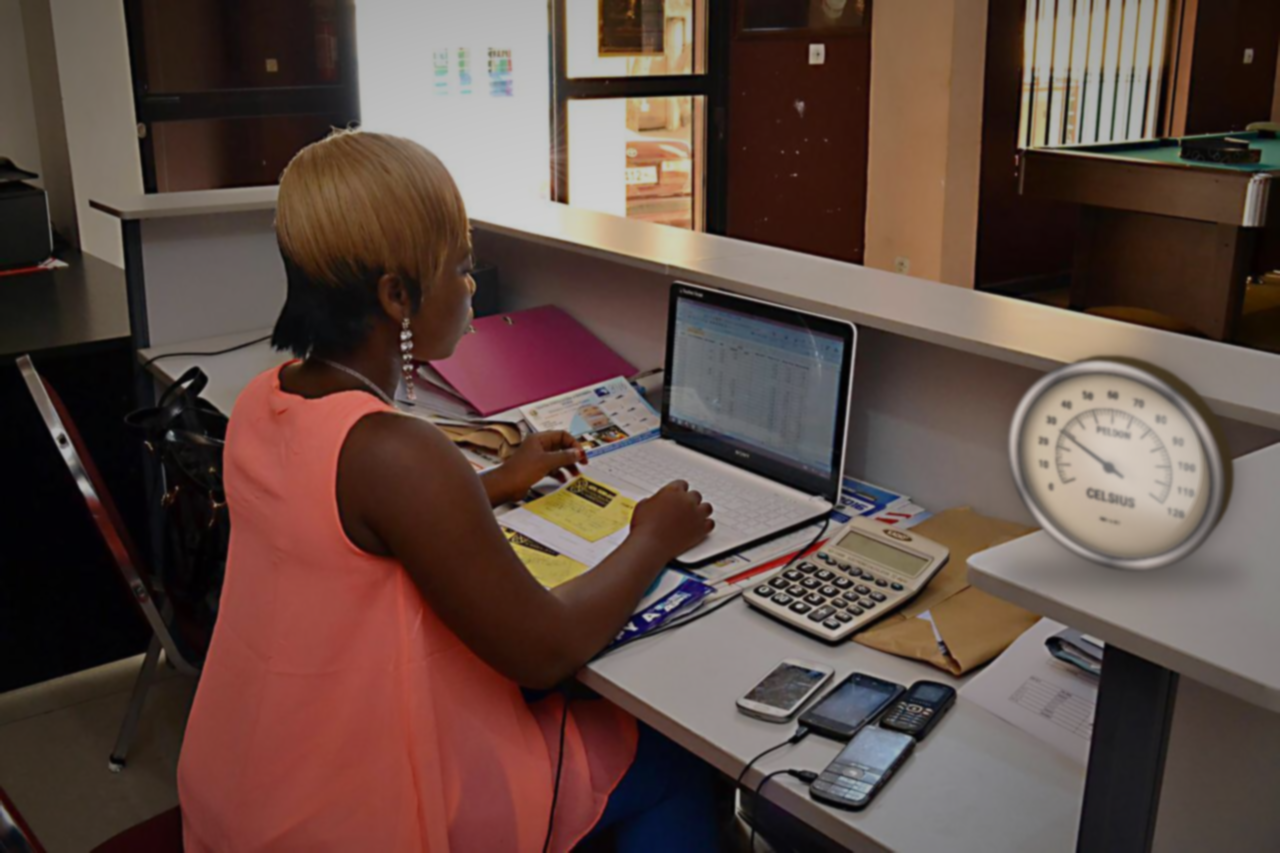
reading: 30°C
